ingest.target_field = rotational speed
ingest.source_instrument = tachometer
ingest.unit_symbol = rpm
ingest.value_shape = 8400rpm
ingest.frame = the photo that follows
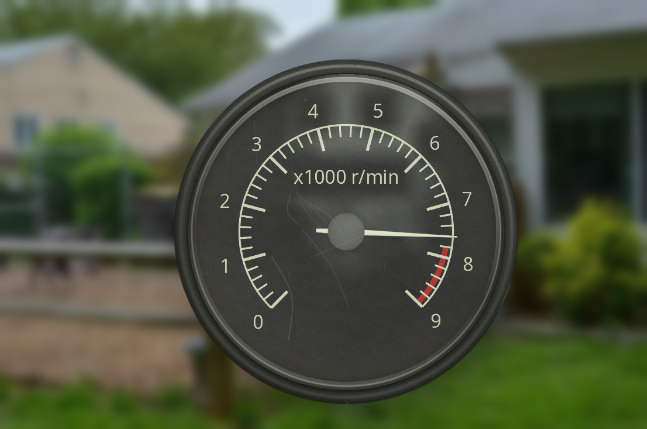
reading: 7600rpm
